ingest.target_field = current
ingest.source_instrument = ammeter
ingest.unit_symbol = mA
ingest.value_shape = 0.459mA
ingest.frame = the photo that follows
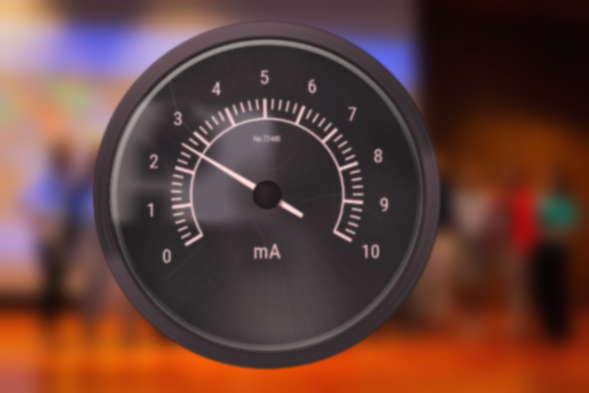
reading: 2.6mA
